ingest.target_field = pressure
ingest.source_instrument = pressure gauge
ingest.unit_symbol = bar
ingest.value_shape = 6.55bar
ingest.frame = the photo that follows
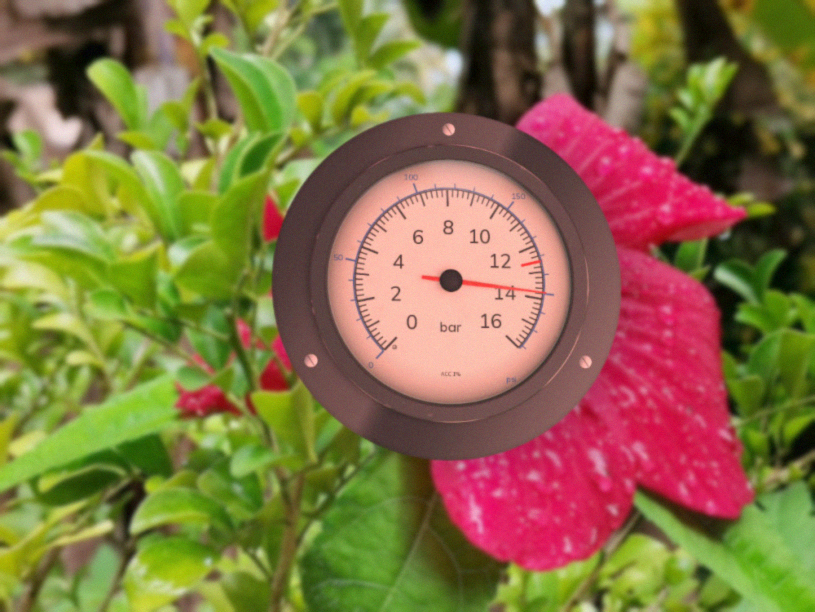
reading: 13.8bar
